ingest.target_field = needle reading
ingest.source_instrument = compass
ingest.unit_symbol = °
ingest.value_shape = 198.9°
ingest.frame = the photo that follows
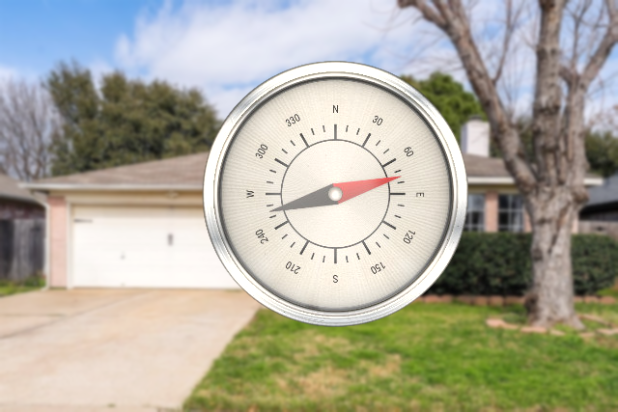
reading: 75°
